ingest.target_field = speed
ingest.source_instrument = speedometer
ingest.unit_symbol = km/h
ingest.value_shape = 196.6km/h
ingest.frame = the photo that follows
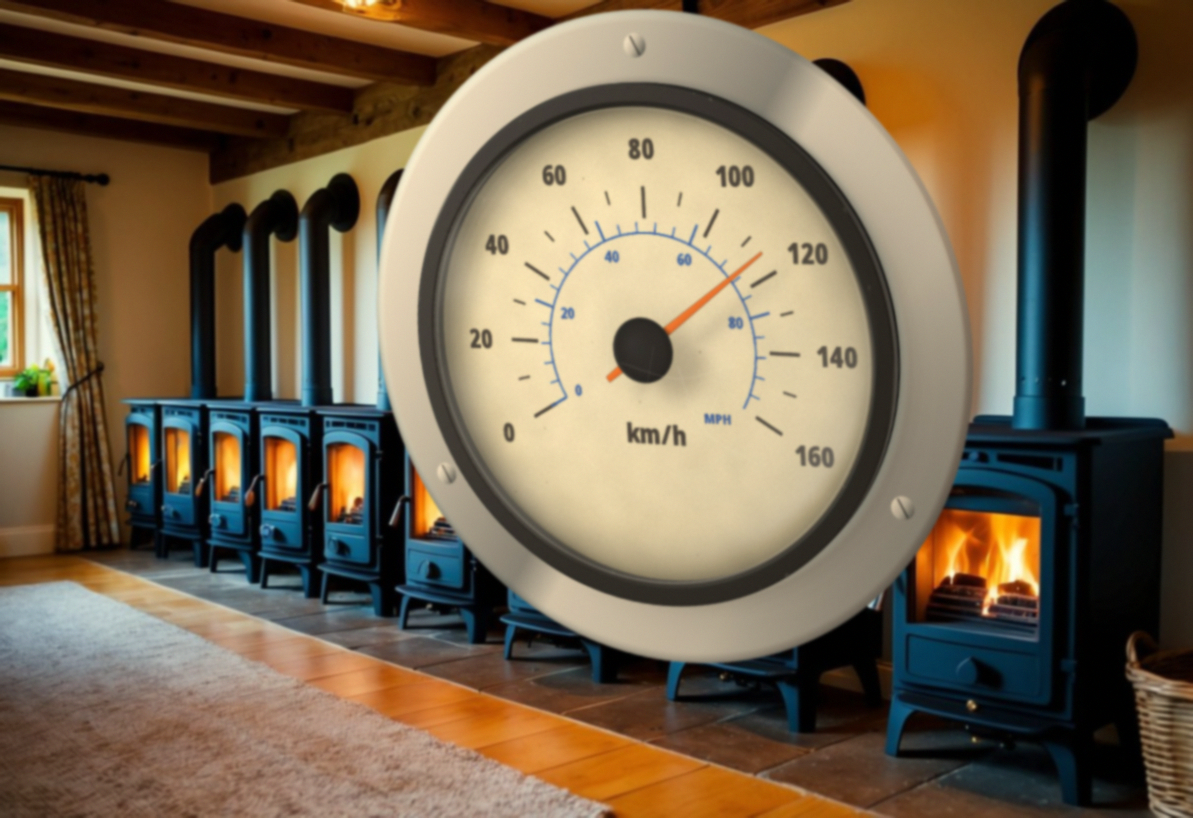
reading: 115km/h
